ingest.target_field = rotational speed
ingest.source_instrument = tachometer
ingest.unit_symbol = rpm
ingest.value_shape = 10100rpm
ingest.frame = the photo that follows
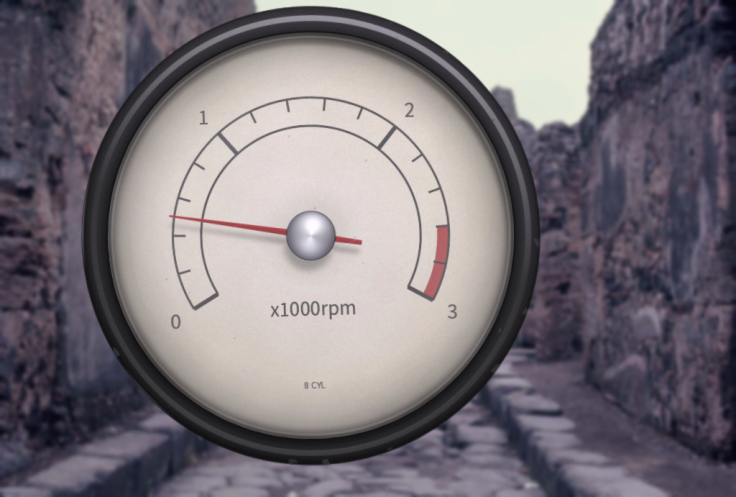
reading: 500rpm
